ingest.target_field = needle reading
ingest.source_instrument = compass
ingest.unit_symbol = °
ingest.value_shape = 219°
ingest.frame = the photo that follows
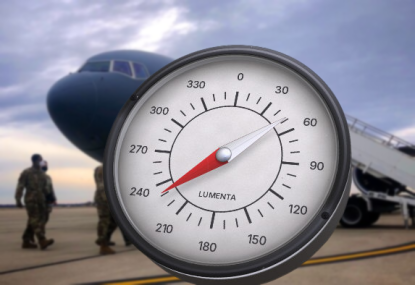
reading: 230°
